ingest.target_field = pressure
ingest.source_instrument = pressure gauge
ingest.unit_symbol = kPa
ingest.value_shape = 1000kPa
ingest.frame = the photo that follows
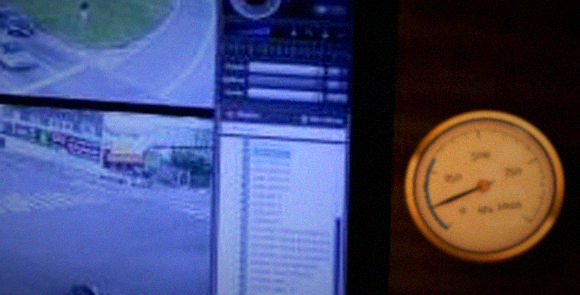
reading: 100kPa
